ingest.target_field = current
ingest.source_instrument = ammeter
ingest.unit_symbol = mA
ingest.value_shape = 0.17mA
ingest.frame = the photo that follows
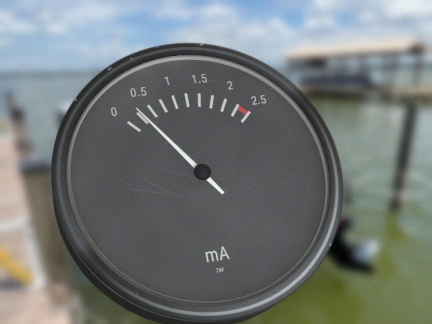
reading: 0.25mA
